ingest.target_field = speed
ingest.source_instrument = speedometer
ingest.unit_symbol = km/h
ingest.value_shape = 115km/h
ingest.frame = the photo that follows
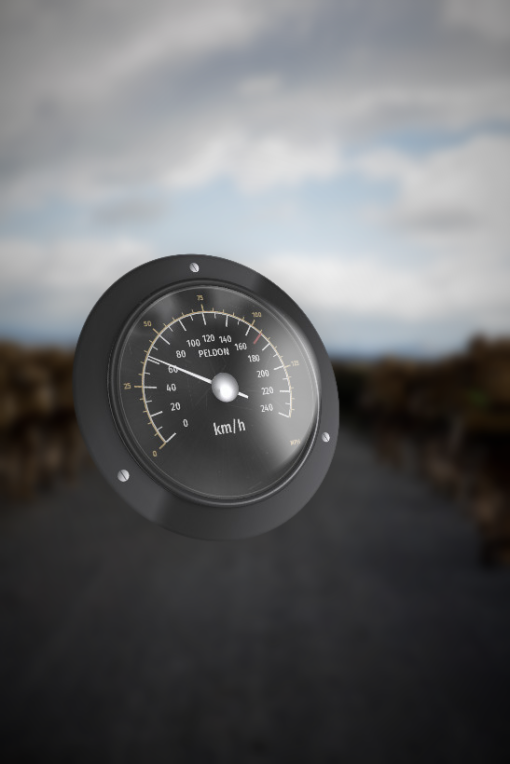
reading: 60km/h
